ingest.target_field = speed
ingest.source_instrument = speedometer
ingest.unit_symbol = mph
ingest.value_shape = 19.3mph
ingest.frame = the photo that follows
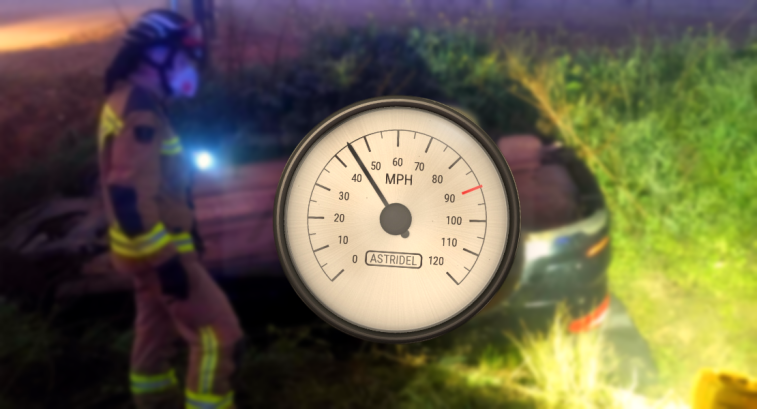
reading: 45mph
